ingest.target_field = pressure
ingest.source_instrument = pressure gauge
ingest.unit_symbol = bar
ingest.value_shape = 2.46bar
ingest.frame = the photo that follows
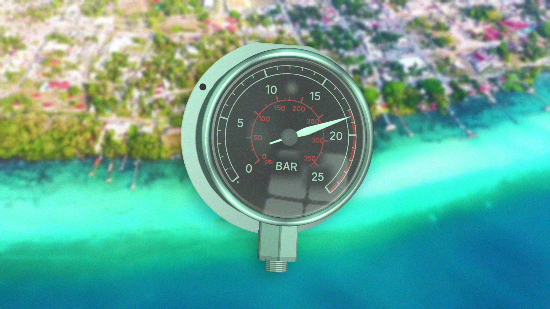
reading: 18.5bar
